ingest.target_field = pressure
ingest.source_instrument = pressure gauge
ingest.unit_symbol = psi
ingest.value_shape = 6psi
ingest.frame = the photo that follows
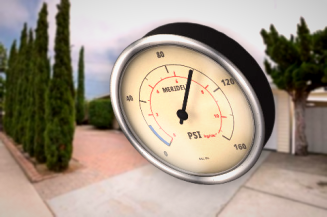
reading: 100psi
